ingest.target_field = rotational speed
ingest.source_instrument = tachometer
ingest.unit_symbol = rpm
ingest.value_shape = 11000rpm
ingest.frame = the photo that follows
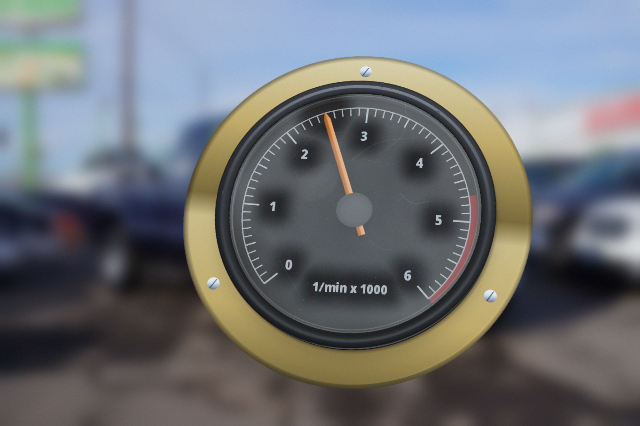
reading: 2500rpm
